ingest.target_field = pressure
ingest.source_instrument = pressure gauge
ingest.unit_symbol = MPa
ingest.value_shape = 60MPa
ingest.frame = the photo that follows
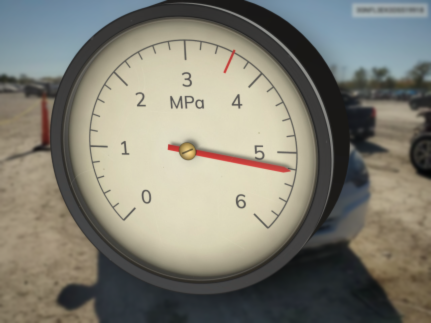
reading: 5.2MPa
